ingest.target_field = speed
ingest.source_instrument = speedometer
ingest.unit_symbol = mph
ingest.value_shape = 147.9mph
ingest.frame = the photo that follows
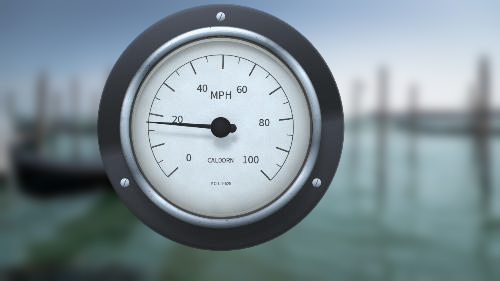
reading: 17.5mph
